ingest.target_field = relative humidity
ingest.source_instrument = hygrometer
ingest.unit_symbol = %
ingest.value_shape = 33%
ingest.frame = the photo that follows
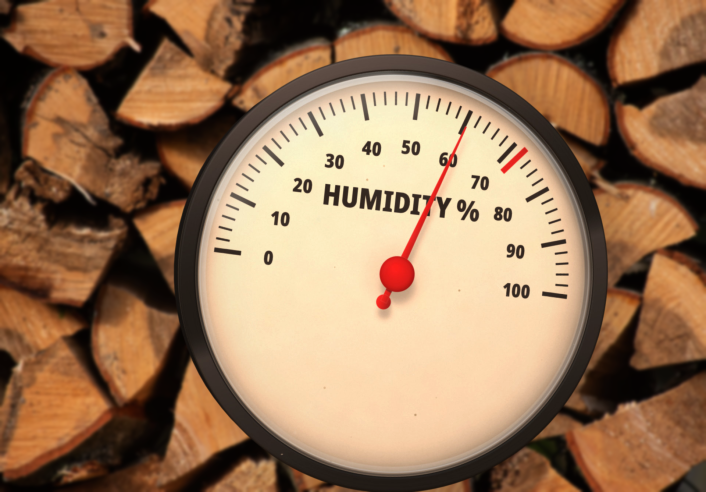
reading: 60%
